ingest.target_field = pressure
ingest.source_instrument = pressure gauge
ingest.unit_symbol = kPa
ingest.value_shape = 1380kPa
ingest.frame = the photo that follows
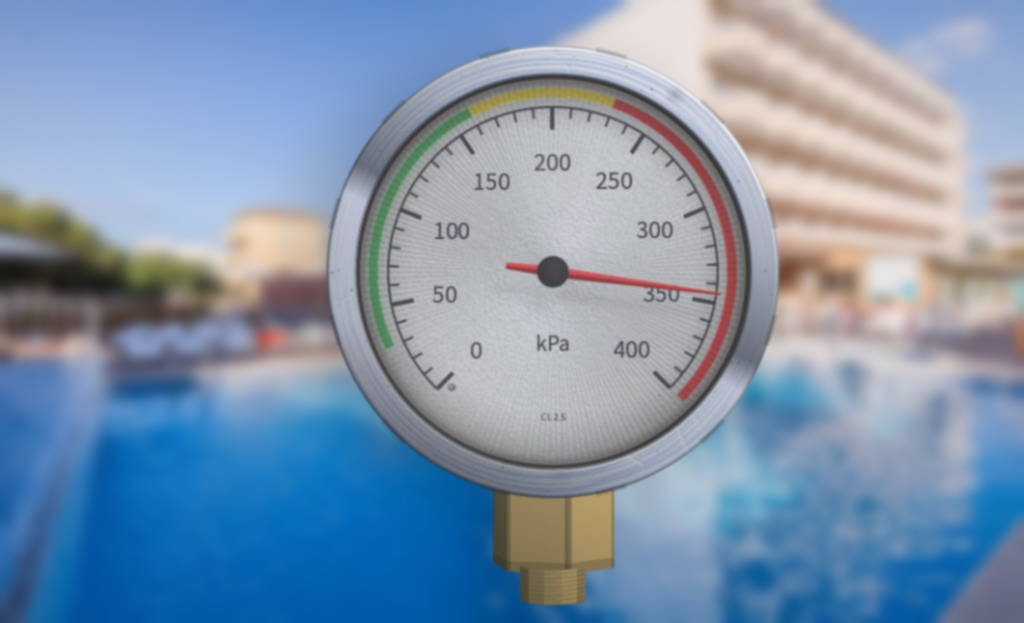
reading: 345kPa
